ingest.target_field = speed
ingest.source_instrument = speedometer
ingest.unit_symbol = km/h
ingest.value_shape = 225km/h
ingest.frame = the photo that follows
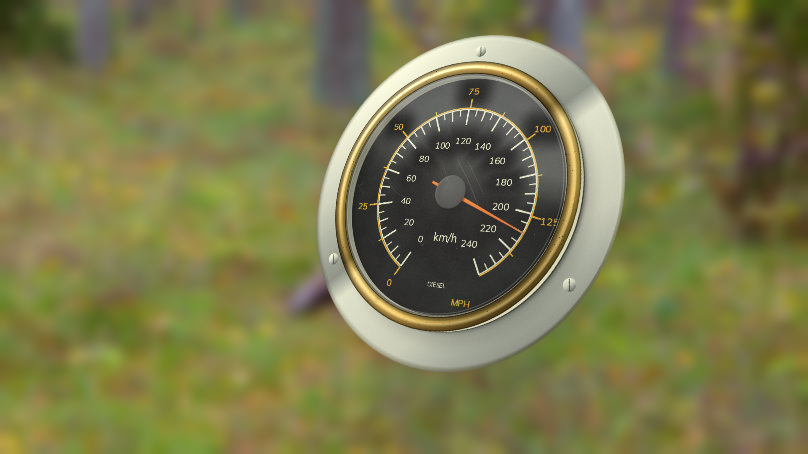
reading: 210km/h
